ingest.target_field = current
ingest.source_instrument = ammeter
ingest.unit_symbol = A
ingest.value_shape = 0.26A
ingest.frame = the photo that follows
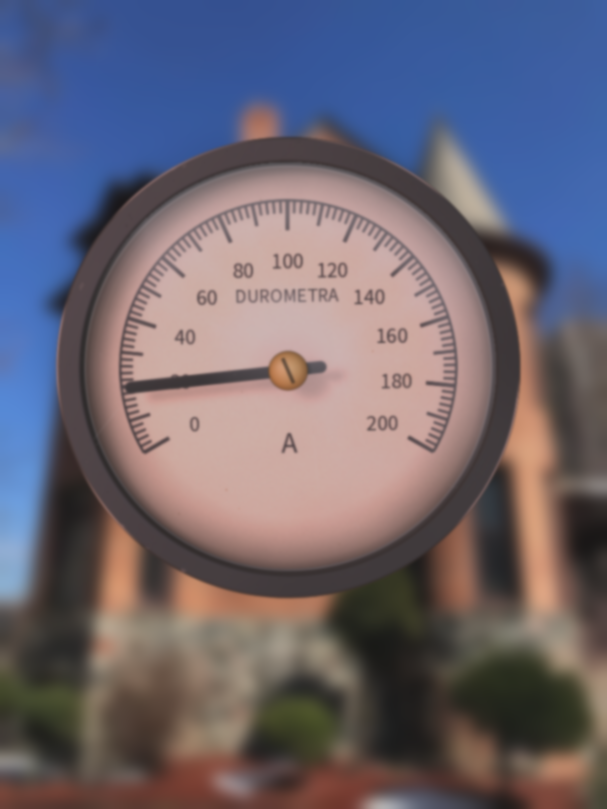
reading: 20A
